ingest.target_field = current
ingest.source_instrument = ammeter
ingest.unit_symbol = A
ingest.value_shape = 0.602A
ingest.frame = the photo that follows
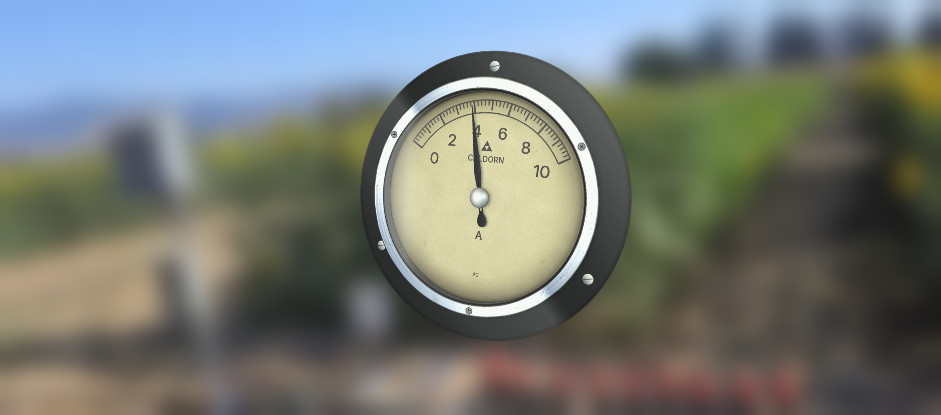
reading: 4A
